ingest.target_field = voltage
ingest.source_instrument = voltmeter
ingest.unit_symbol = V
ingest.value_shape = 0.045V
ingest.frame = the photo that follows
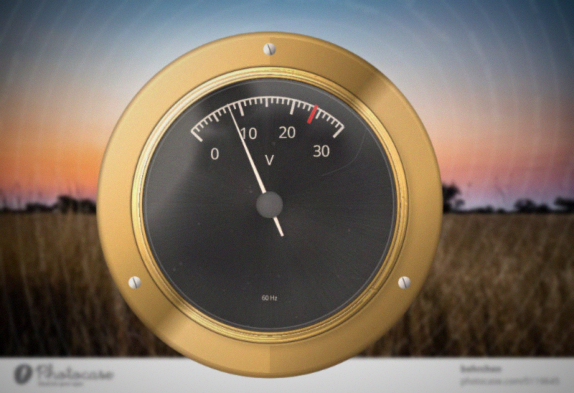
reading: 8V
